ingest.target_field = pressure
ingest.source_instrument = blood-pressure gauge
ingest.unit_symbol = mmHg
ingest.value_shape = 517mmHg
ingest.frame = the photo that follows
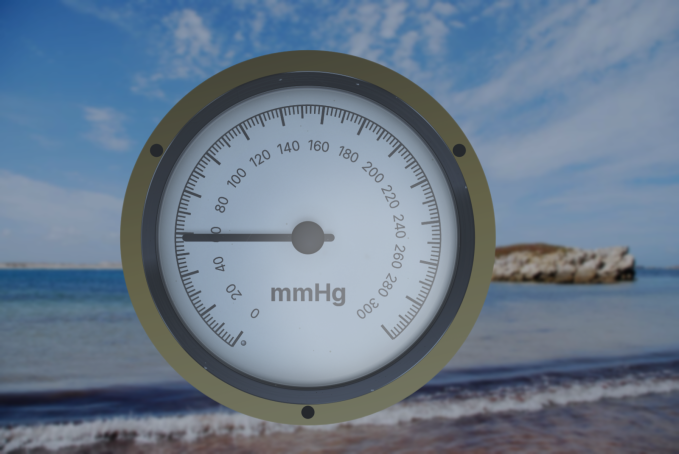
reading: 58mmHg
